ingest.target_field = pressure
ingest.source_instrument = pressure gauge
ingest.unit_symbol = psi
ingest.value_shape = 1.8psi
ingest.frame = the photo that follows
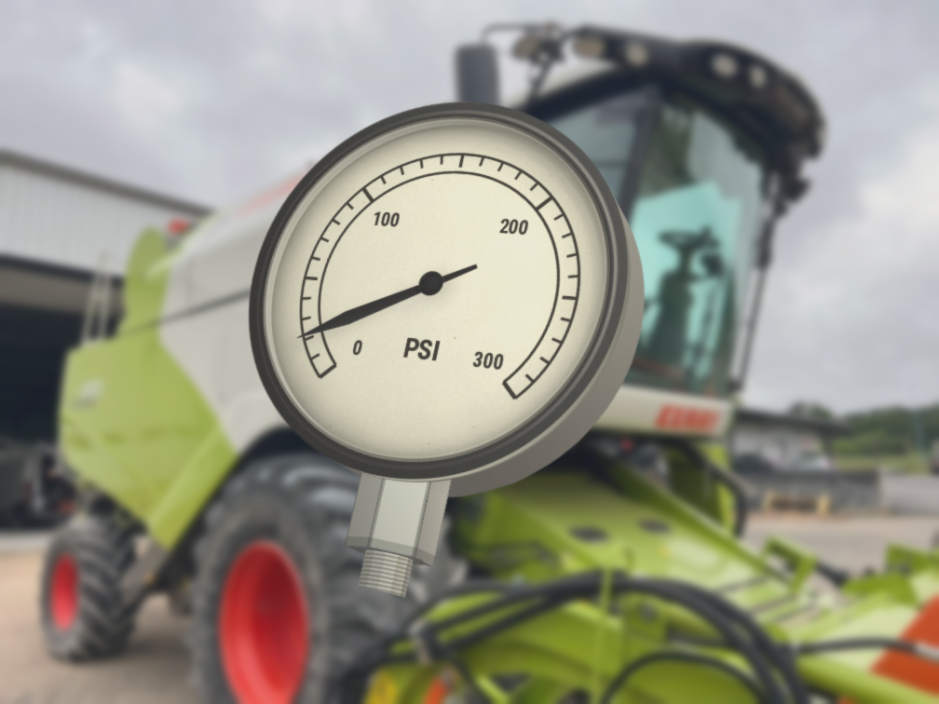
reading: 20psi
